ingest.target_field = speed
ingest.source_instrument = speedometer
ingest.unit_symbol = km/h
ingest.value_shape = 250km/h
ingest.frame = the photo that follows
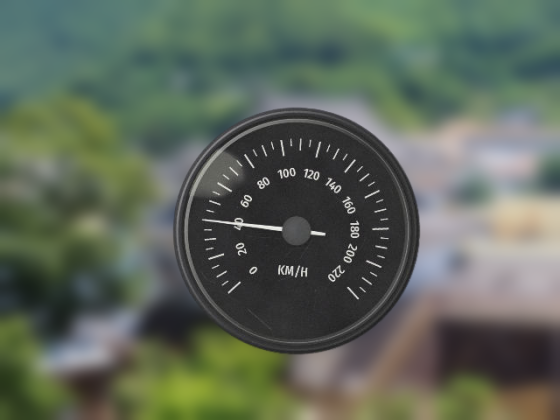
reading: 40km/h
